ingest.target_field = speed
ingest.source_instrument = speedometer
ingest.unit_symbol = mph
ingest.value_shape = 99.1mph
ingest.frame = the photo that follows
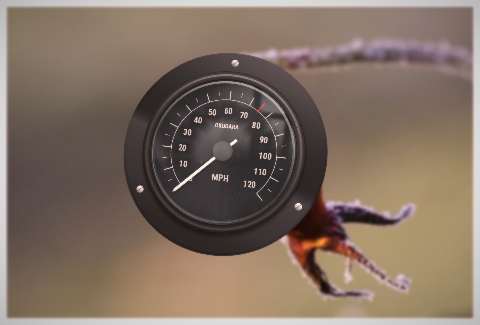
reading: 0mph
